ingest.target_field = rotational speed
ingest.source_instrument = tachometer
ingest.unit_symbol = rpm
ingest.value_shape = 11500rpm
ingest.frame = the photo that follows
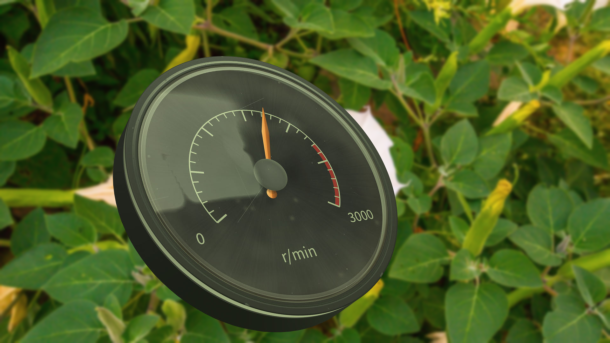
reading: 1700rpm
